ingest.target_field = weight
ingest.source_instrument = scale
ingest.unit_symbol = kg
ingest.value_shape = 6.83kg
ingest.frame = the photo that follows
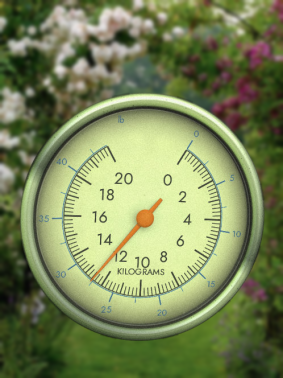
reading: 12.6kg
